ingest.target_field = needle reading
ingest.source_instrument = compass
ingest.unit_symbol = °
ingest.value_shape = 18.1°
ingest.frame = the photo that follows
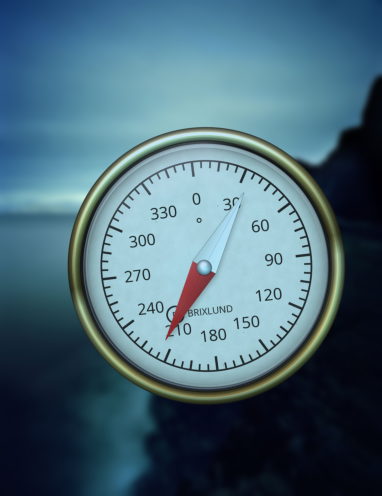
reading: 215°
